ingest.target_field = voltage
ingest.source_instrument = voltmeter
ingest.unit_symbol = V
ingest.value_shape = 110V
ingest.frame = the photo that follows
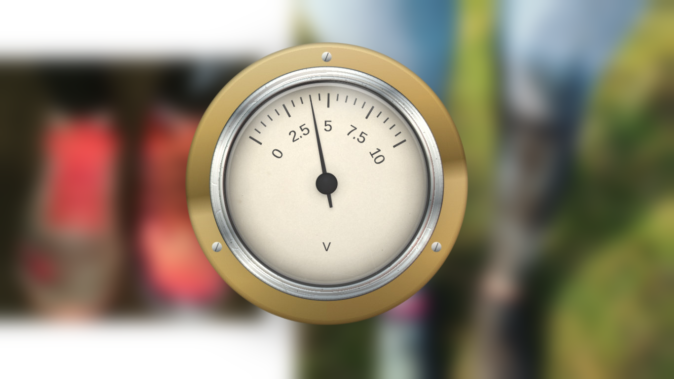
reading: 4V
